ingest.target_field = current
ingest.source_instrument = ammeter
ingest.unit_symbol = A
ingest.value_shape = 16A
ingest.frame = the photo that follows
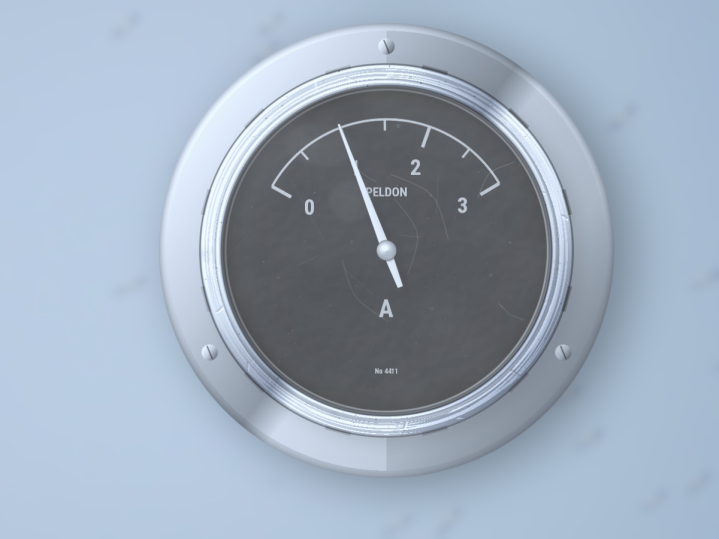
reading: 1A
